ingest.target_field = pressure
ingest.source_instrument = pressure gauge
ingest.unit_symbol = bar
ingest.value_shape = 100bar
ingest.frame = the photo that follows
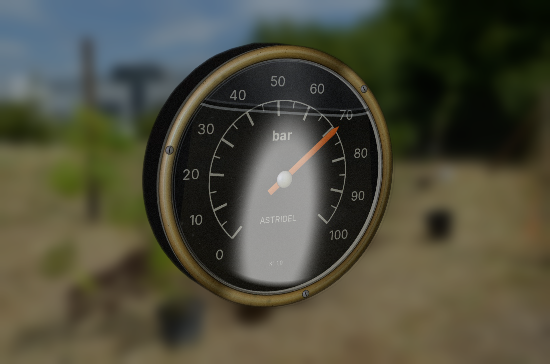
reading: 70bar
